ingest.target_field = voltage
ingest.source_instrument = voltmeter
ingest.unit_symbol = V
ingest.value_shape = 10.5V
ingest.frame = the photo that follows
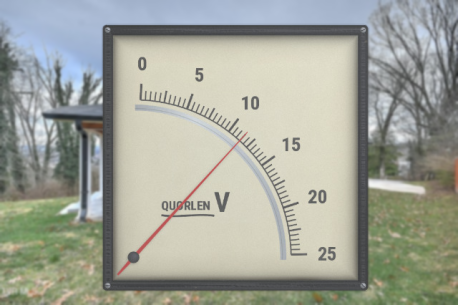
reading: 11.5V
